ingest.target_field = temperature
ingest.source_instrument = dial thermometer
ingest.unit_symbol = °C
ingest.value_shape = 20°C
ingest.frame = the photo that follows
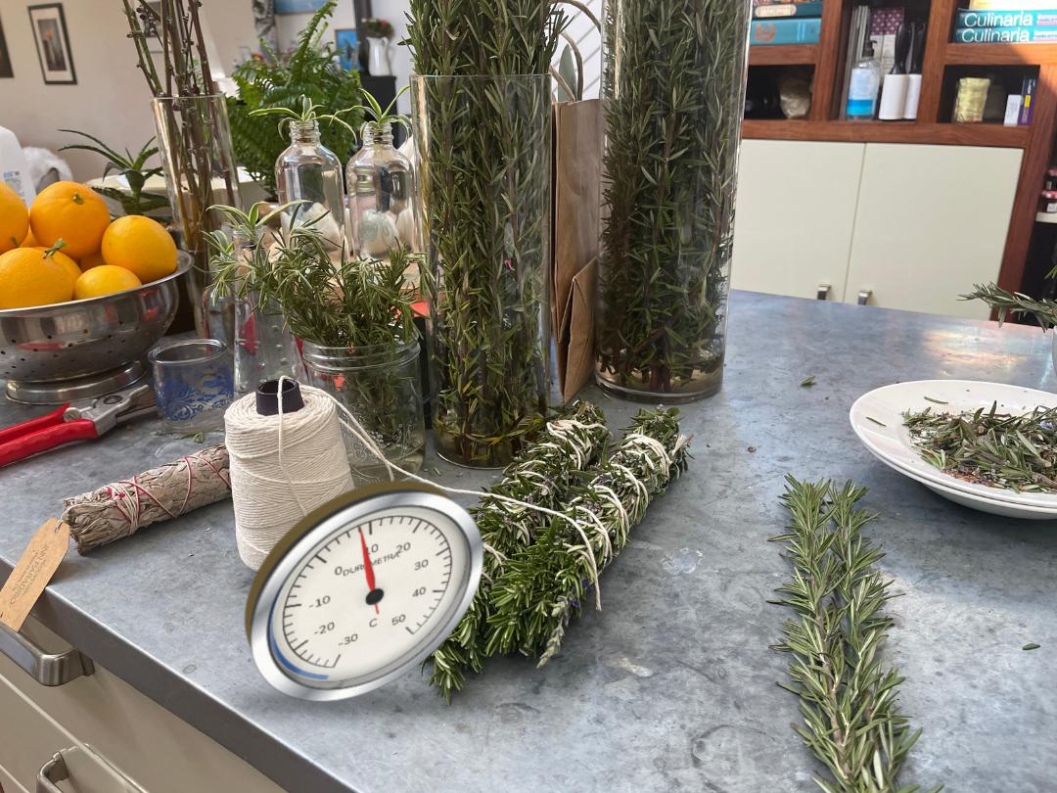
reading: 8°C
